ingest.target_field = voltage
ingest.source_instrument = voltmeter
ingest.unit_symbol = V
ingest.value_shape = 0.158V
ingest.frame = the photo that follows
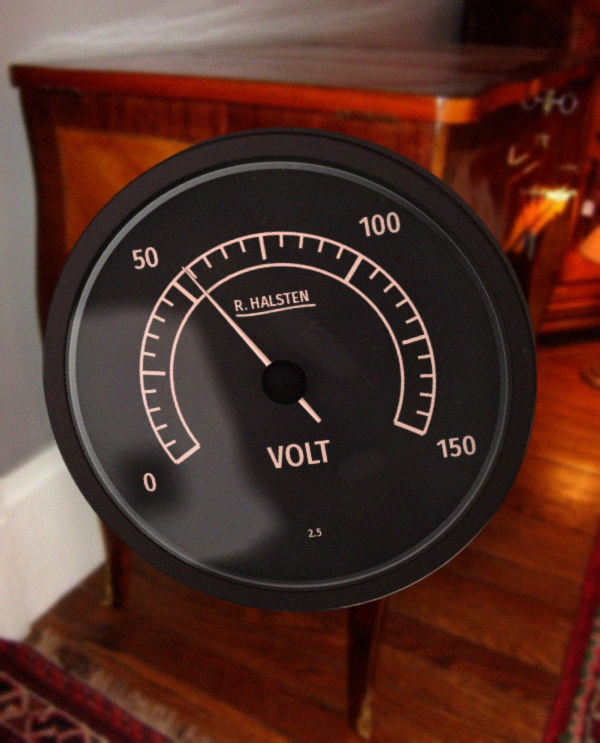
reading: 55V
